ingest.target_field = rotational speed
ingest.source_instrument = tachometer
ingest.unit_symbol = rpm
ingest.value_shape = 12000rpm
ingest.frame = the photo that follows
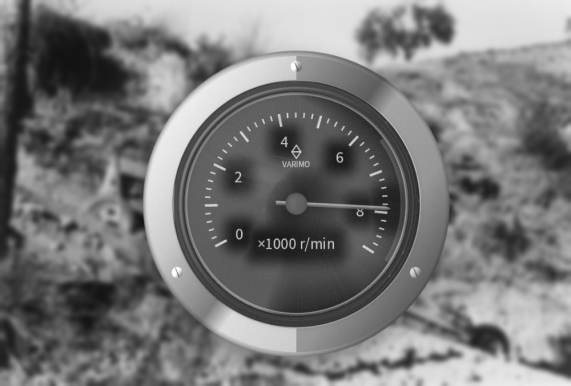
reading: 7900rpm
